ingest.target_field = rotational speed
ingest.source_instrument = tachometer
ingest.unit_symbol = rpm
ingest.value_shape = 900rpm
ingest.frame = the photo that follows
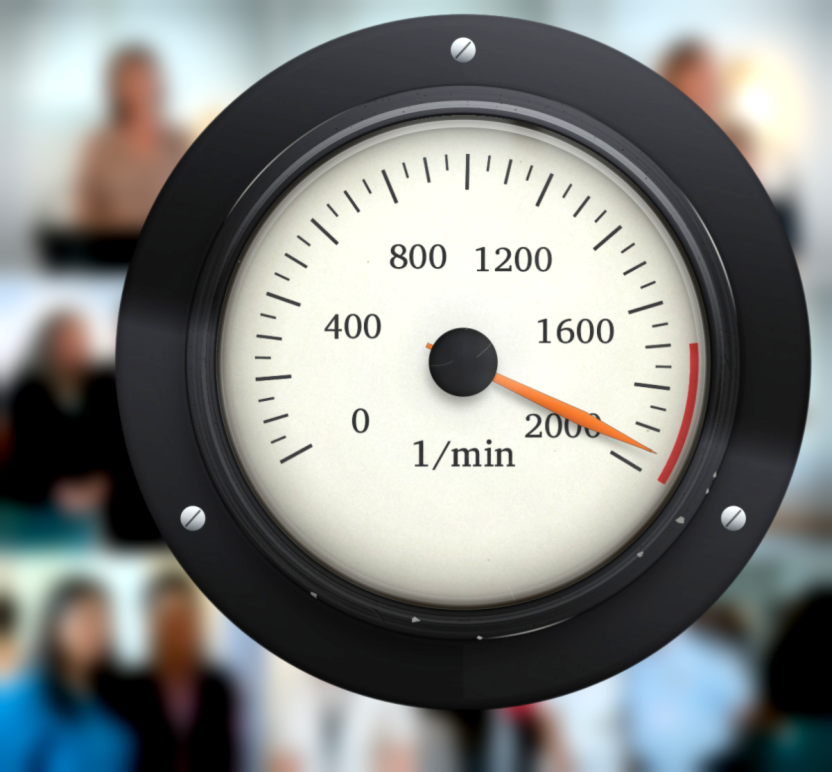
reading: 1950rpm
